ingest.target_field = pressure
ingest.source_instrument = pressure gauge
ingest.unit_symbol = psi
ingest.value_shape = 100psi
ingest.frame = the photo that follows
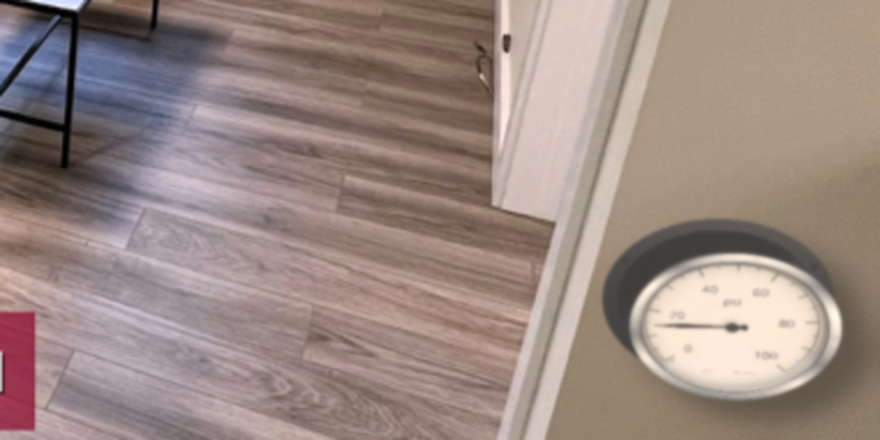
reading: 15psi
